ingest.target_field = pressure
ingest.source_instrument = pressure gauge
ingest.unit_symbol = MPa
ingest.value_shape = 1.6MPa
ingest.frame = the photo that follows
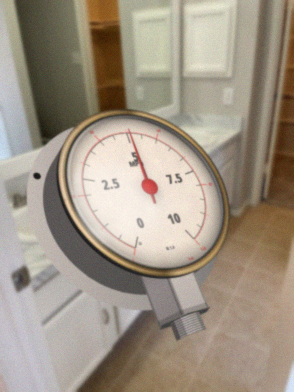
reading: 5MPa
